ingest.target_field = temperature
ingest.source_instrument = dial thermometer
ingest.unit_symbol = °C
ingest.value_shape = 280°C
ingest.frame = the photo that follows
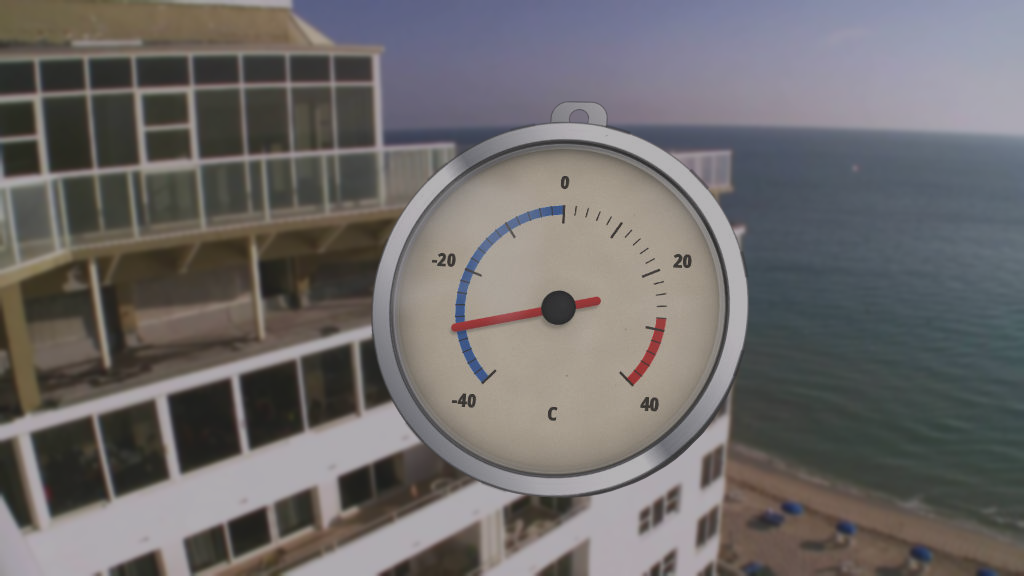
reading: -30°C
